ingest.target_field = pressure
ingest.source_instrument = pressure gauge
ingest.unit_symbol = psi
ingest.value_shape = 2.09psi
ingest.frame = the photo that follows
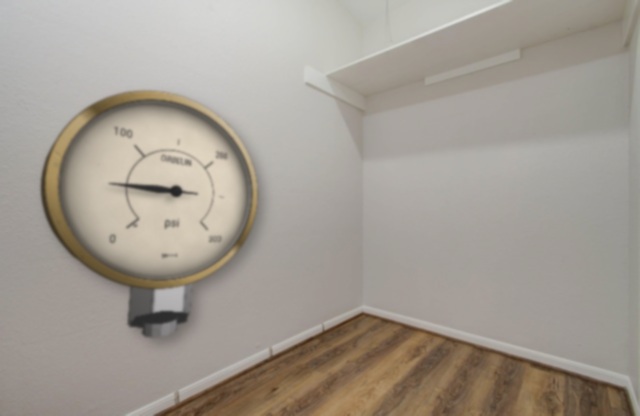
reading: 50psi
